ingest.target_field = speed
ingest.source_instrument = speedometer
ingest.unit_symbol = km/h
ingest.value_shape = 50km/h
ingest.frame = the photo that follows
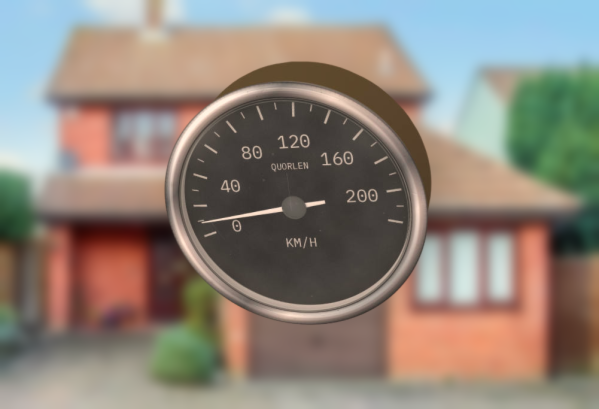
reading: 10km/h
